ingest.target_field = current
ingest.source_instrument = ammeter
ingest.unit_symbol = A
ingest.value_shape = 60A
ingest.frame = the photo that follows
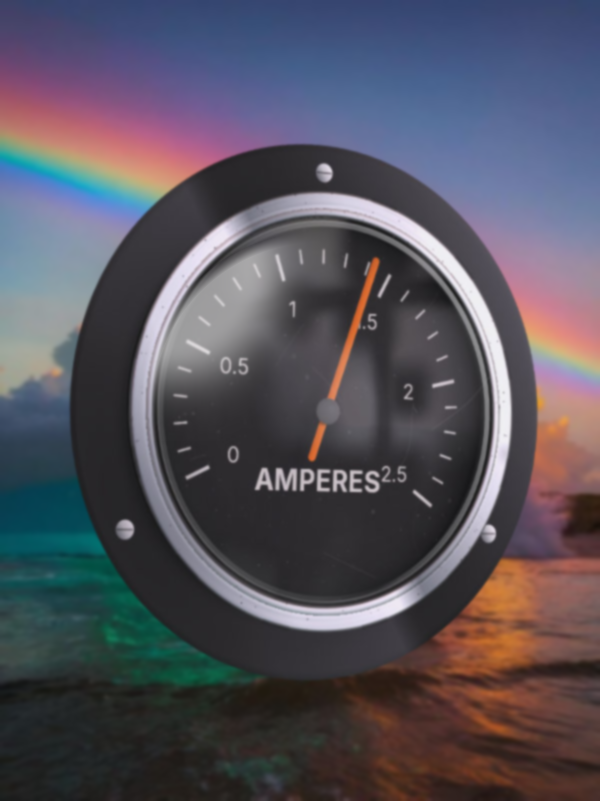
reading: 1.4A
